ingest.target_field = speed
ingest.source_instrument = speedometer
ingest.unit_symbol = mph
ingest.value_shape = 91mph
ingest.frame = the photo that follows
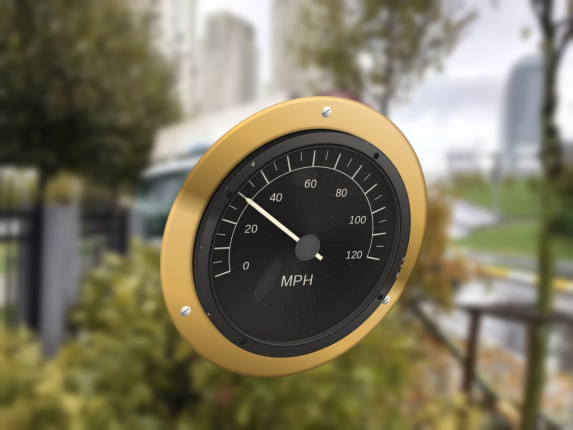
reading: 30mph
